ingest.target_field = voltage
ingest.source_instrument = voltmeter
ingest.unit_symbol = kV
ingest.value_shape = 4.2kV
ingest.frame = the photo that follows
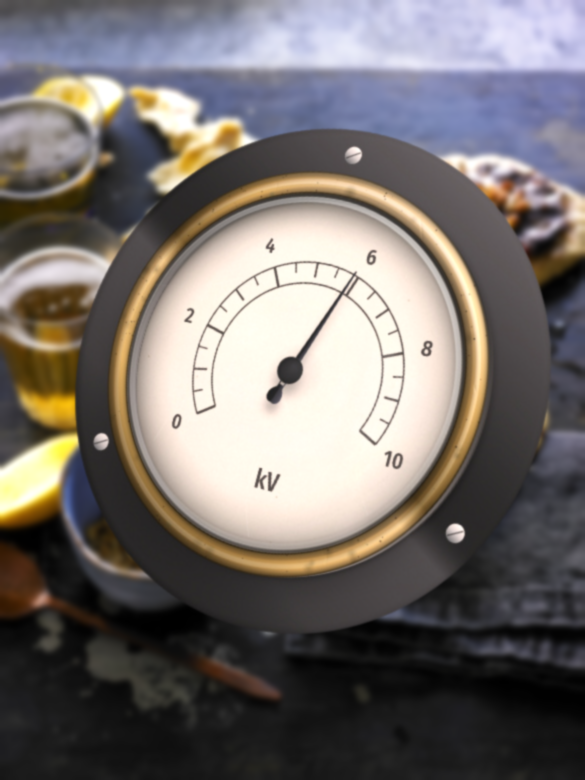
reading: 6kV
